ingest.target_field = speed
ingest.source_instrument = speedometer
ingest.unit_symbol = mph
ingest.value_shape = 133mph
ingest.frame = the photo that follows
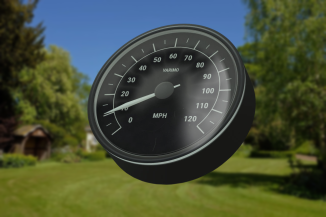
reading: 10mph
